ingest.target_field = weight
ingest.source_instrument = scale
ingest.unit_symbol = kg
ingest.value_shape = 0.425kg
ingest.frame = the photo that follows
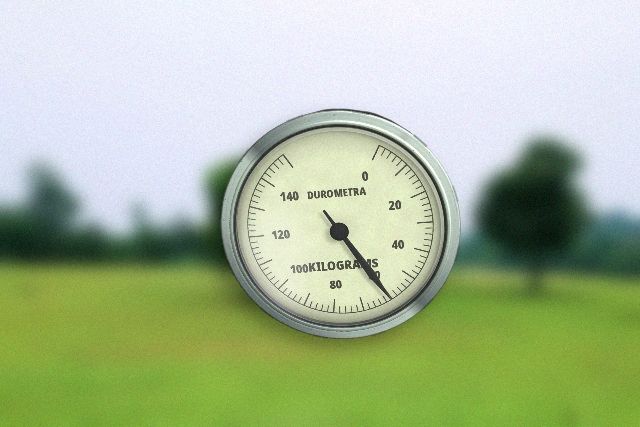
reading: 60kg
